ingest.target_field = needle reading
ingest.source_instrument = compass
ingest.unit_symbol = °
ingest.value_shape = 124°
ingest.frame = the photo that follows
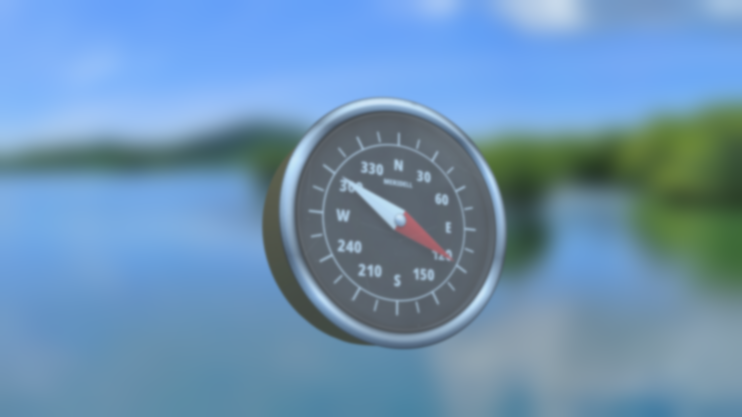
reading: 120°
